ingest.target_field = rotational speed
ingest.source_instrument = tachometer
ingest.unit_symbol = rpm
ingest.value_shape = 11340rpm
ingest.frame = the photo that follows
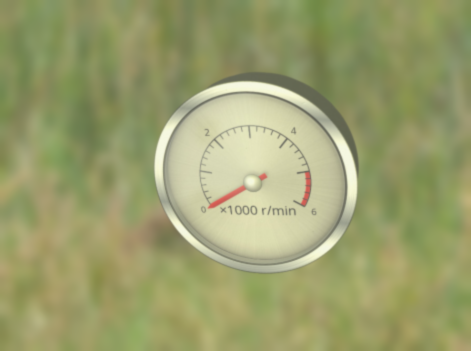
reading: 0rpm
